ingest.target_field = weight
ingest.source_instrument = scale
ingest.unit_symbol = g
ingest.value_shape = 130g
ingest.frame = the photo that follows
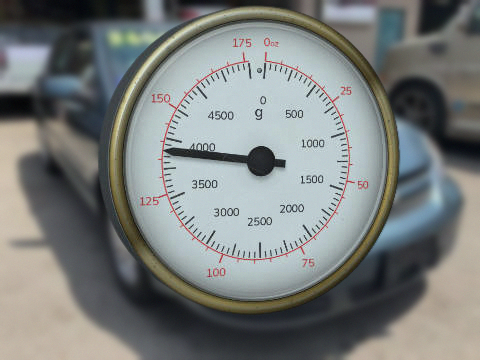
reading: 3900g
